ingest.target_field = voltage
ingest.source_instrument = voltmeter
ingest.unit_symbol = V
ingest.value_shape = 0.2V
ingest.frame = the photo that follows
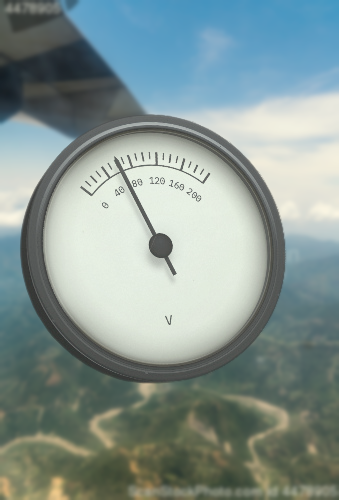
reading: 60V
